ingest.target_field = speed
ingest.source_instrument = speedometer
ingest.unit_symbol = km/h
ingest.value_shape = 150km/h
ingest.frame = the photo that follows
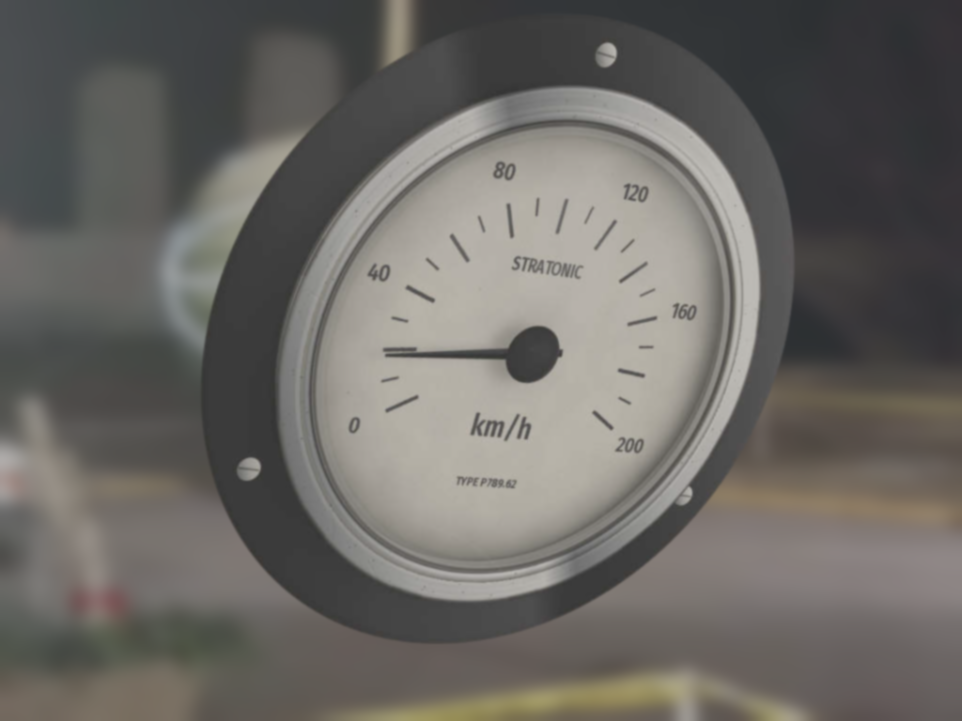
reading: 20km/h
